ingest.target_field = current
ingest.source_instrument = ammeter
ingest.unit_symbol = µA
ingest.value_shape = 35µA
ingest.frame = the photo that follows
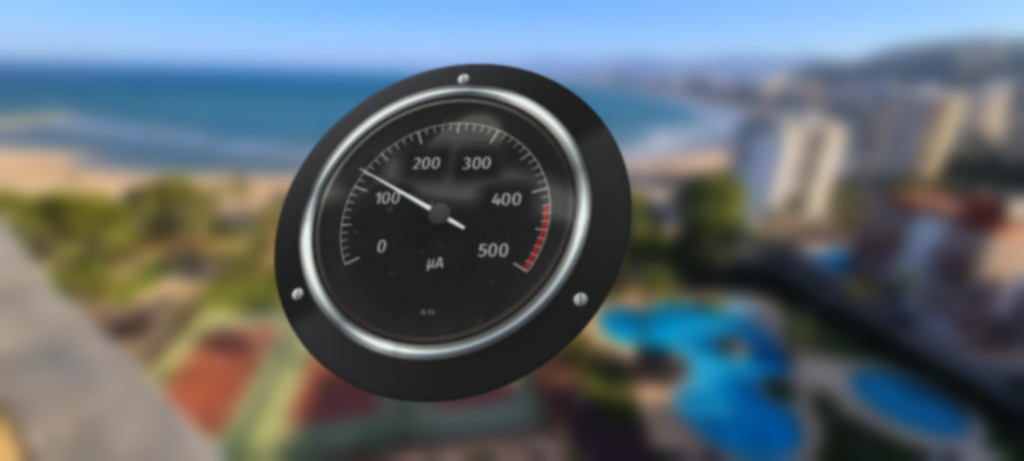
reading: 120µA
